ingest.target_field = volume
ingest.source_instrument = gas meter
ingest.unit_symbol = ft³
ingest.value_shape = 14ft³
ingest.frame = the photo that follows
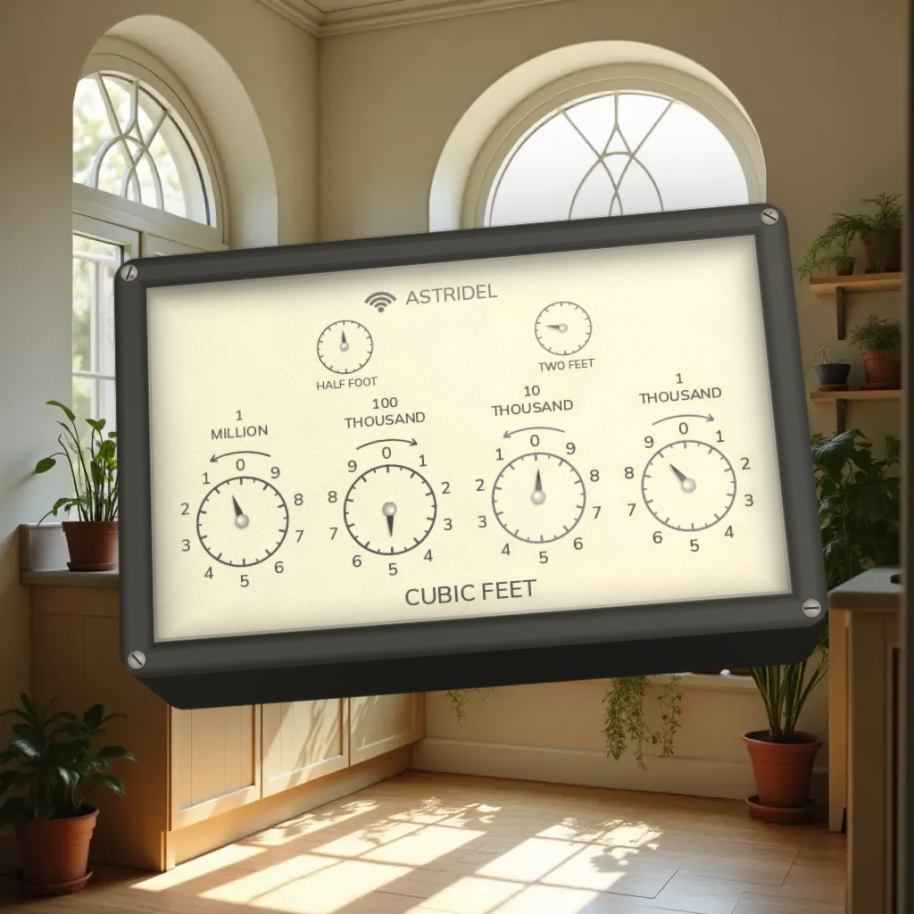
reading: 49900ft³
